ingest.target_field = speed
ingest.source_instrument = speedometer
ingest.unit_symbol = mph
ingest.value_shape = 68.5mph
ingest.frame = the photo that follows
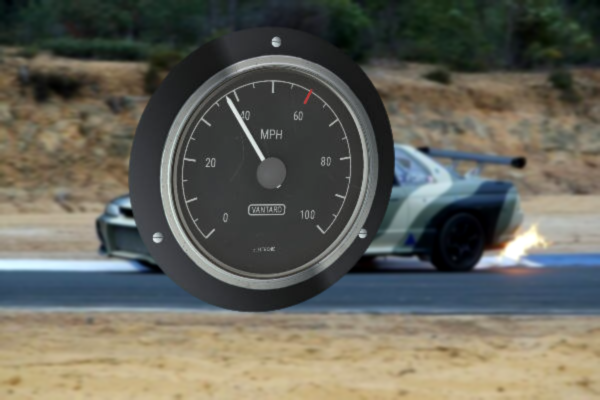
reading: 37.5mph
